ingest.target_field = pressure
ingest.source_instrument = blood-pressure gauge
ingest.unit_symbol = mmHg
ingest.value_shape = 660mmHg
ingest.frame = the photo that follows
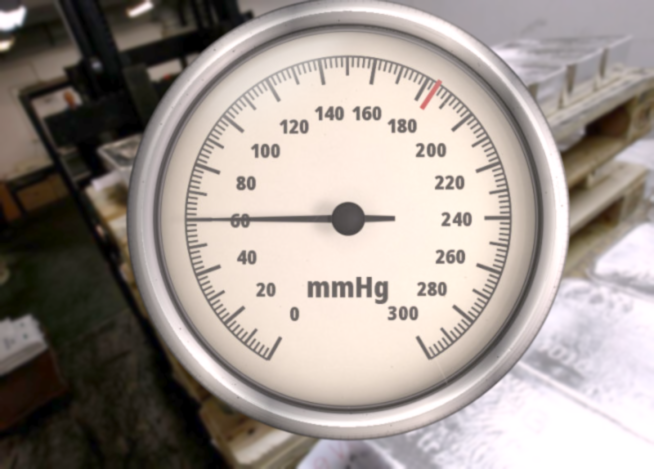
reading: 60mmHg
